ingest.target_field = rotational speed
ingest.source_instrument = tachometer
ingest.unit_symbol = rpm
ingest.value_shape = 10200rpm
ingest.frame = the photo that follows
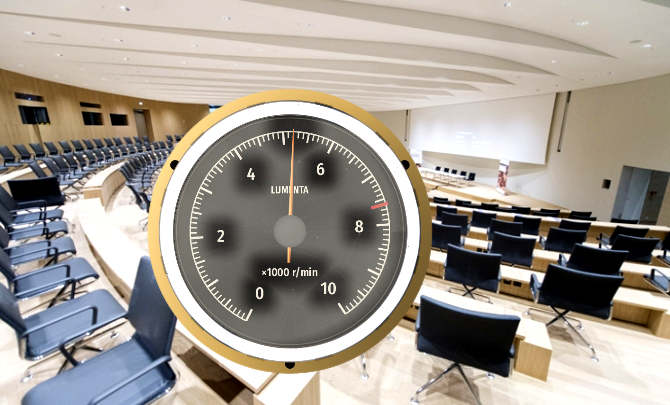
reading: 5200rpm
